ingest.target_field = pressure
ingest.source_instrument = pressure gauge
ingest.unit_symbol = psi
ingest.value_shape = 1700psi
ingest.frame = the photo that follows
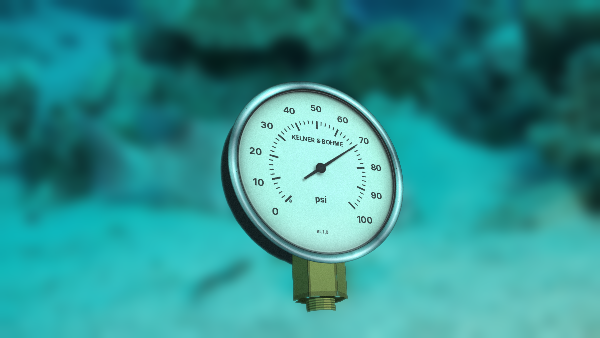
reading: 70psi
